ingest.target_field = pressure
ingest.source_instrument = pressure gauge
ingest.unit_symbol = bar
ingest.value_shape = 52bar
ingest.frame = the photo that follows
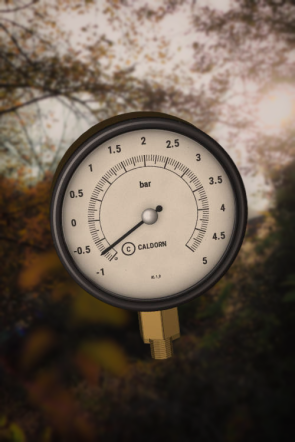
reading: -0.75bar
